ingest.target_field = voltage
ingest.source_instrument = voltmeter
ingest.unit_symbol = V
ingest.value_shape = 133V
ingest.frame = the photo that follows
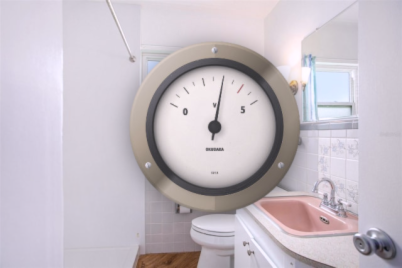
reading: 3V
